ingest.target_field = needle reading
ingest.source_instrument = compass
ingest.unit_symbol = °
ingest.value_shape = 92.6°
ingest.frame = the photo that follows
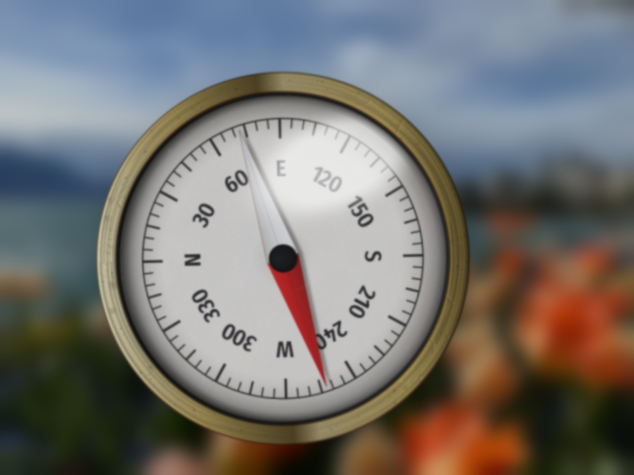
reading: 252.5°
